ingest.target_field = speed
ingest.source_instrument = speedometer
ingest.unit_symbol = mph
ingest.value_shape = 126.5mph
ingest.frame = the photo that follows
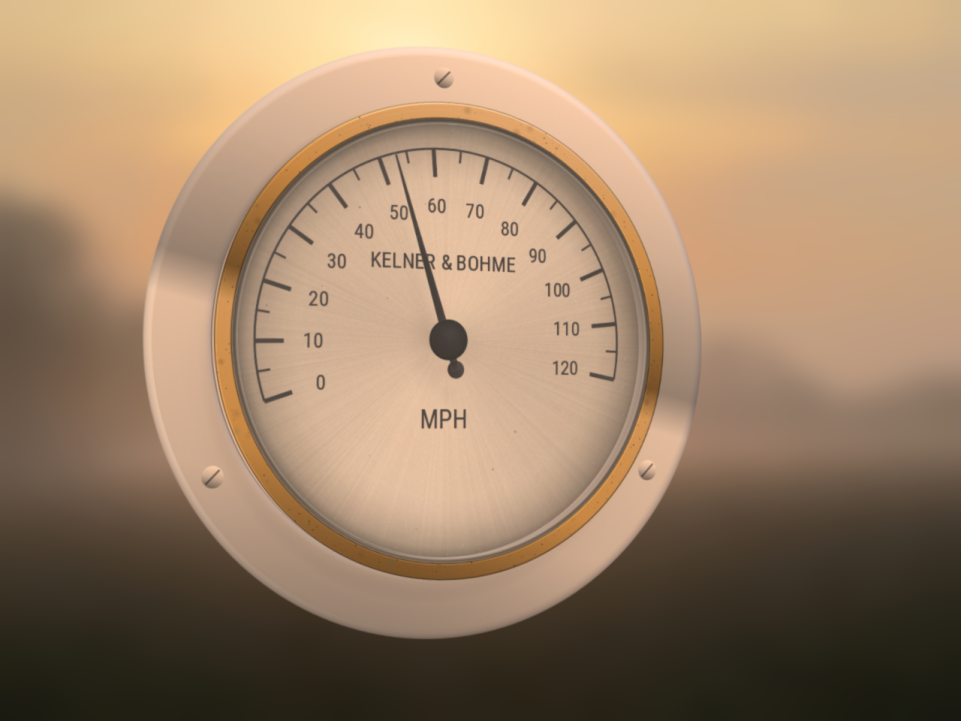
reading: 52.5mph
